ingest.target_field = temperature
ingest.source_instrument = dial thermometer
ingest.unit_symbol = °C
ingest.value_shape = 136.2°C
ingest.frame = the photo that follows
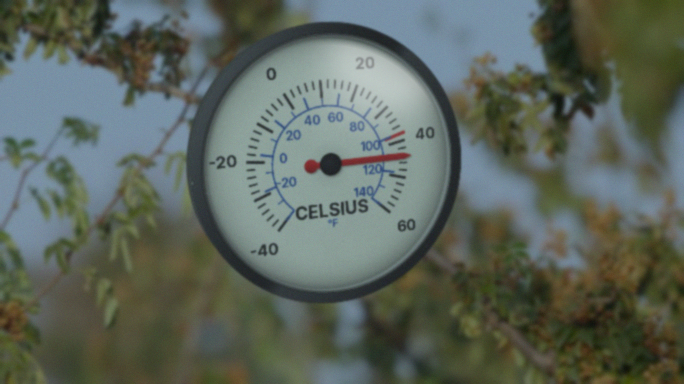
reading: 44°C
